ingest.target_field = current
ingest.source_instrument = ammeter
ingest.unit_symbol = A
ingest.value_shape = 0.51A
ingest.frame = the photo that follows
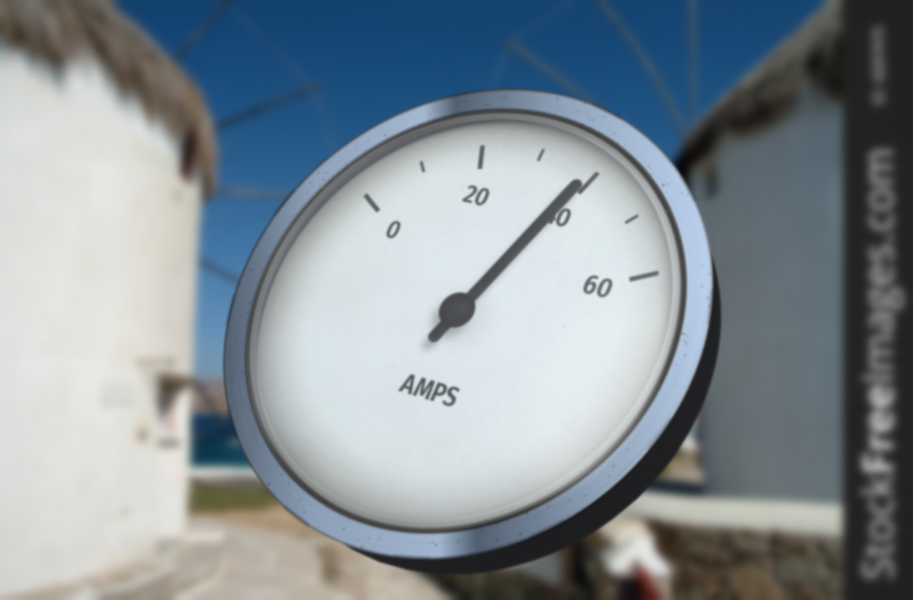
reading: 40A
